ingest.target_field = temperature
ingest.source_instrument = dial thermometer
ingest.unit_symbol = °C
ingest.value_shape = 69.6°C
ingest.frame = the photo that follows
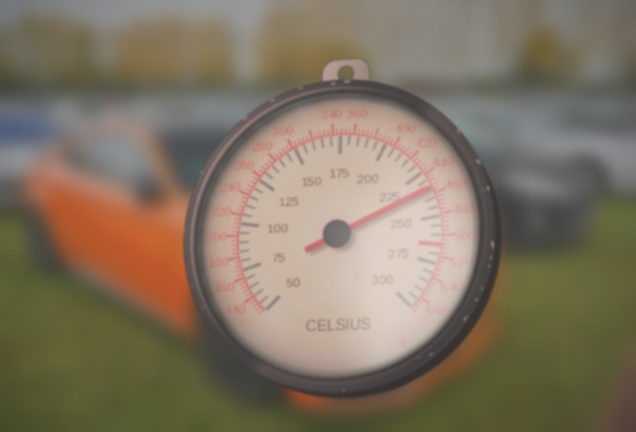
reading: 235°C
